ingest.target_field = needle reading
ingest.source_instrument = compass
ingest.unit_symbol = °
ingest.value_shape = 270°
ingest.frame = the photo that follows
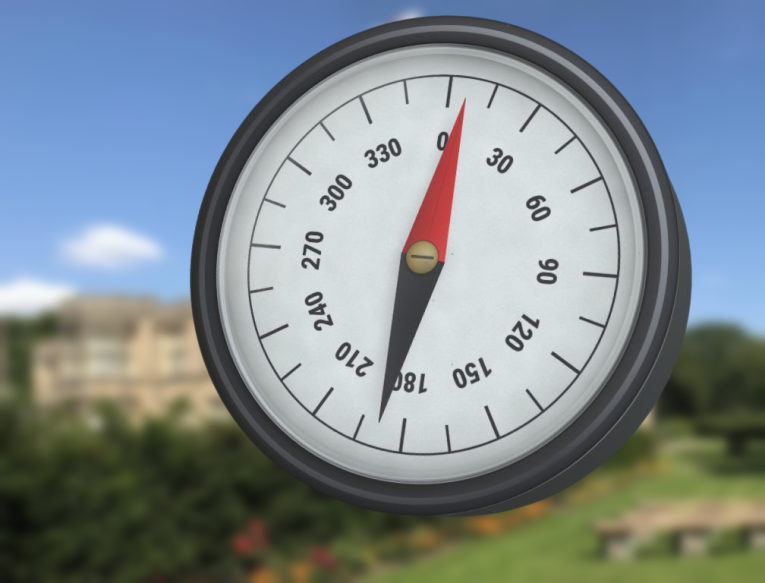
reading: 7.5°
